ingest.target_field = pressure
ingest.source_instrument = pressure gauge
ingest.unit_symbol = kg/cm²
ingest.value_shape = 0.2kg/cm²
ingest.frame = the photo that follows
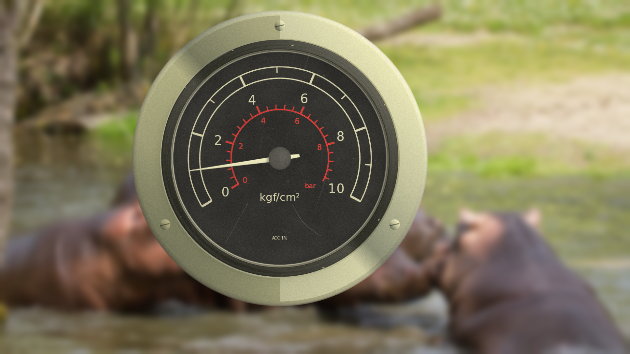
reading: 1kg/cm²
